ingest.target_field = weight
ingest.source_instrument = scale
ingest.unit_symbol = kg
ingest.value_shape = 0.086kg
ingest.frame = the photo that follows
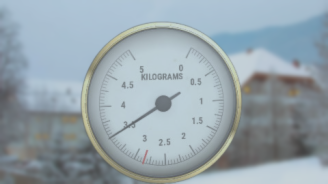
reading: 3.5kg
